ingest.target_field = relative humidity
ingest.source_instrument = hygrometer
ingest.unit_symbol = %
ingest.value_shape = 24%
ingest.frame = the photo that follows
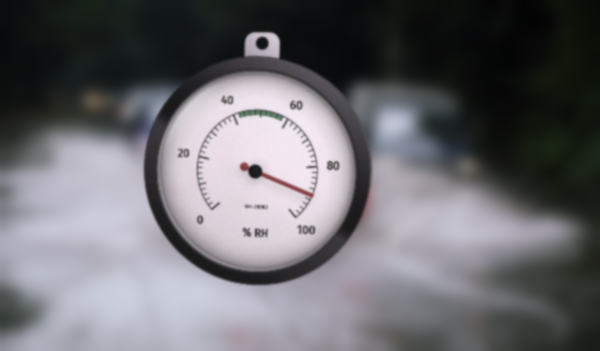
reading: 90%
